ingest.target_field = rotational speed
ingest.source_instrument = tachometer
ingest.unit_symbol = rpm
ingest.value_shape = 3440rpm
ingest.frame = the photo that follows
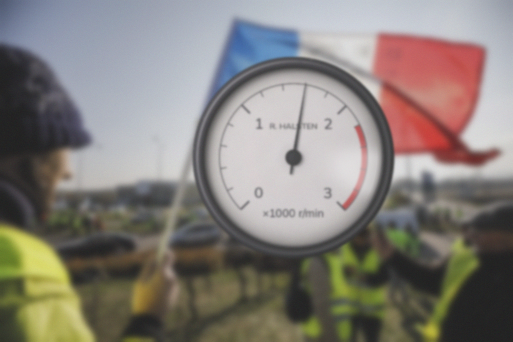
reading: 1600rpm
